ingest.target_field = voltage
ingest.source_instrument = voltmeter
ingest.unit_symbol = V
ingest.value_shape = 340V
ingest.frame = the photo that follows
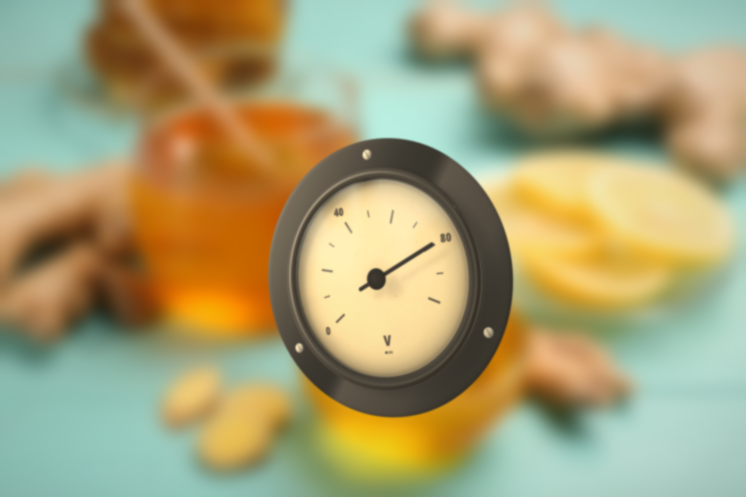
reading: 80V
